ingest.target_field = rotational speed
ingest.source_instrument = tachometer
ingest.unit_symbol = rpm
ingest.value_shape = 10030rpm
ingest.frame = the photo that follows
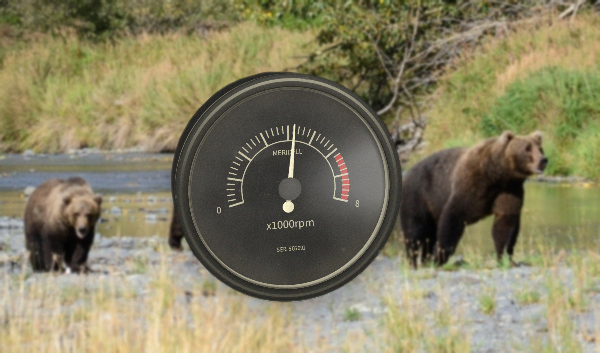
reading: 4200rpm
